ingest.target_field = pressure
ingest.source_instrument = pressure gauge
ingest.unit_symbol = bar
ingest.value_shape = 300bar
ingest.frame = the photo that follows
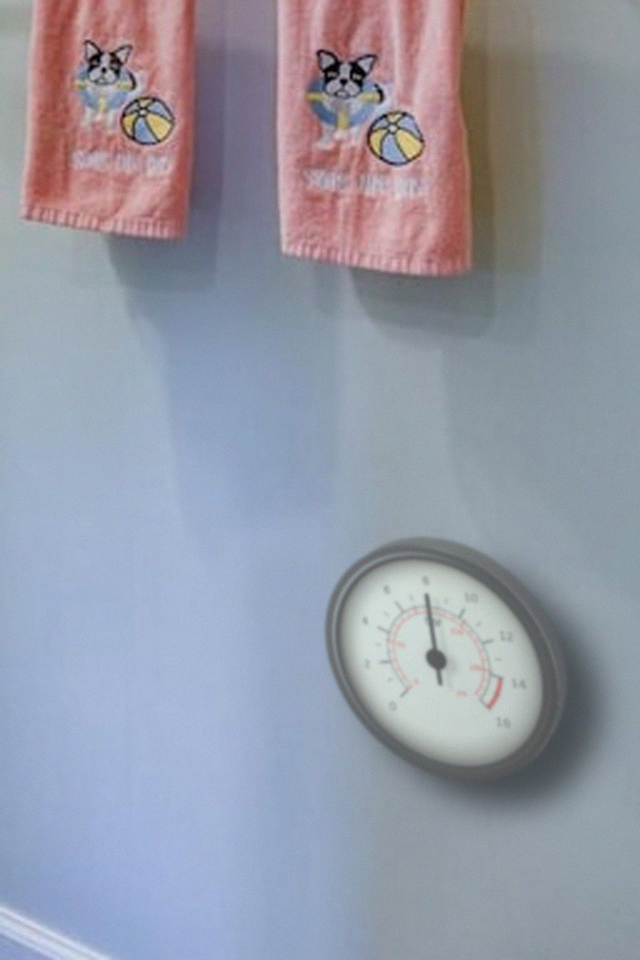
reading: 8bar
